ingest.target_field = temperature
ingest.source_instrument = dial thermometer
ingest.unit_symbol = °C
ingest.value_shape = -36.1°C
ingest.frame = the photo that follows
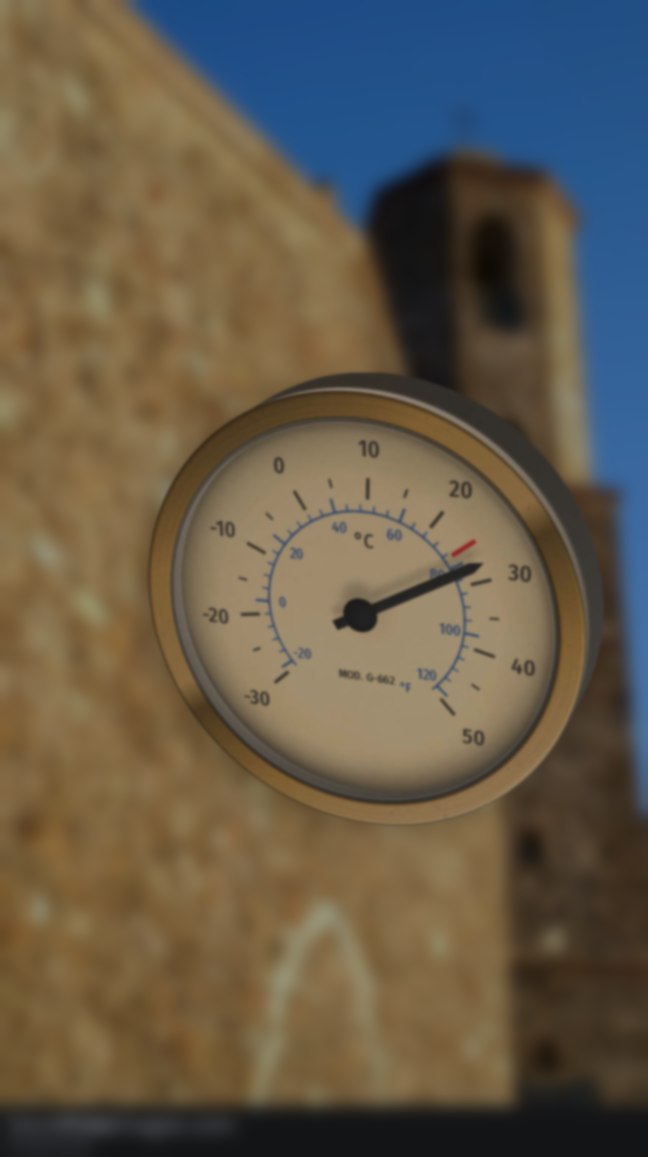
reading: 27.5°C
